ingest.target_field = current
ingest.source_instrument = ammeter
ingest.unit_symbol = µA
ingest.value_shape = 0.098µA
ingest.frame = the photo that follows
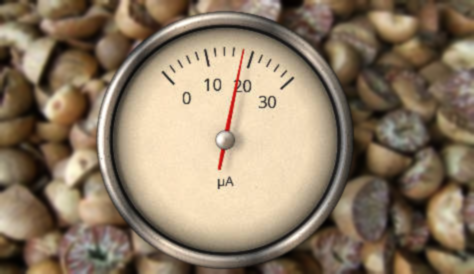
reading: 18µA
